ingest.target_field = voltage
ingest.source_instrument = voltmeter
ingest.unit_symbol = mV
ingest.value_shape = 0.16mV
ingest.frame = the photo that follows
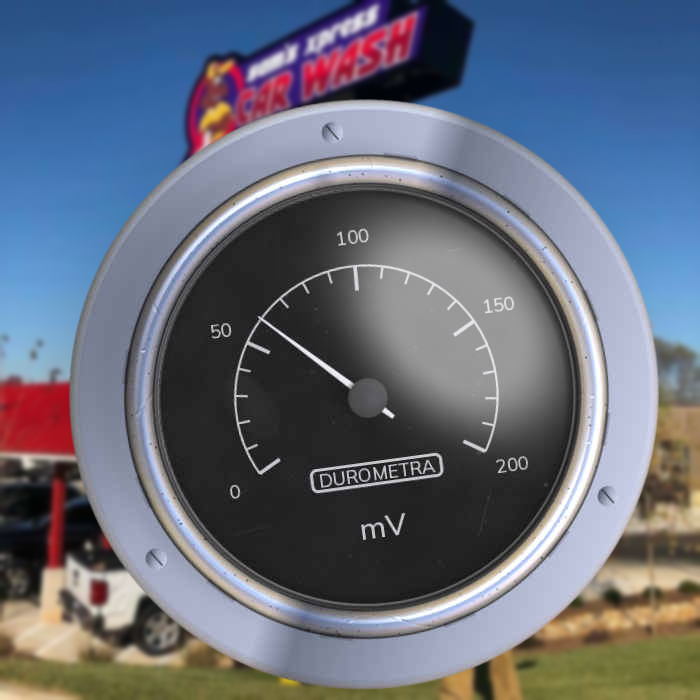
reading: 60mV
